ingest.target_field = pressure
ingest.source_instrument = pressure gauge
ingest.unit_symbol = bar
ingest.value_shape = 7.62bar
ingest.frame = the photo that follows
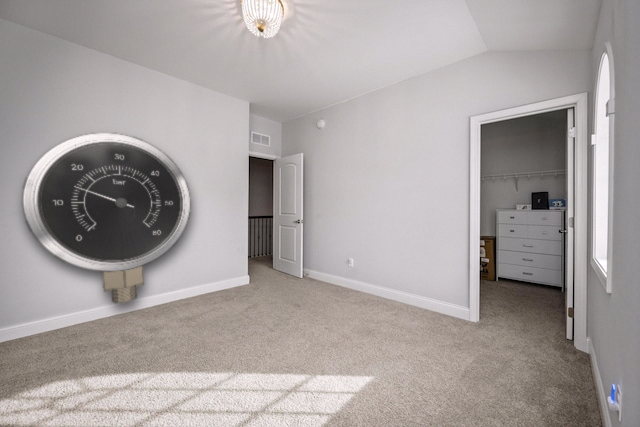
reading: 15bar
